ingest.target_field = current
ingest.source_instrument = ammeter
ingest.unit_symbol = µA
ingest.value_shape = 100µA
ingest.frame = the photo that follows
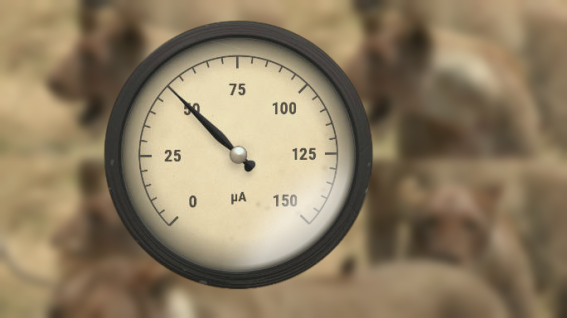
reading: 50µA
